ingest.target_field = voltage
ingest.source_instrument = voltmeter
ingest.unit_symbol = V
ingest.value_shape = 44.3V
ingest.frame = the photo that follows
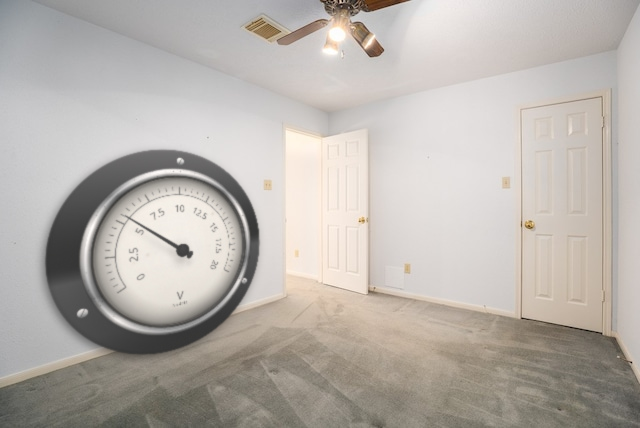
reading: 5.5V
